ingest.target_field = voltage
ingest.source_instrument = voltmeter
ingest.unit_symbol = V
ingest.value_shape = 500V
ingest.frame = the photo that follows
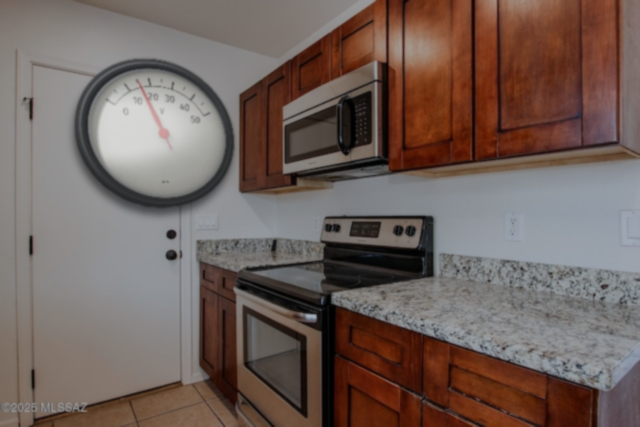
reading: 15V
